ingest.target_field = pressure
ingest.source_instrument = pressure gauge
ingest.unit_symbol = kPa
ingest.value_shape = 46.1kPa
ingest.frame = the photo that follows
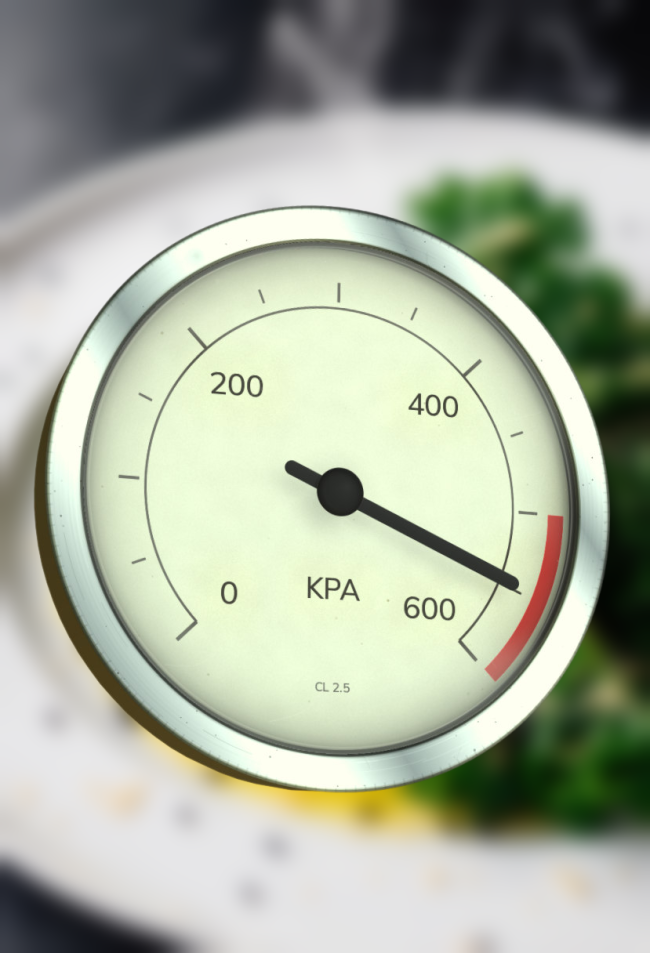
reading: 550kPa
